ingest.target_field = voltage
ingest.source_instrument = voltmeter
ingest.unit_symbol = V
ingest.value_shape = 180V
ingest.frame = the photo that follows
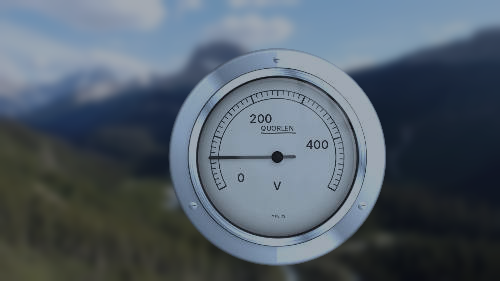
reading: 60V
